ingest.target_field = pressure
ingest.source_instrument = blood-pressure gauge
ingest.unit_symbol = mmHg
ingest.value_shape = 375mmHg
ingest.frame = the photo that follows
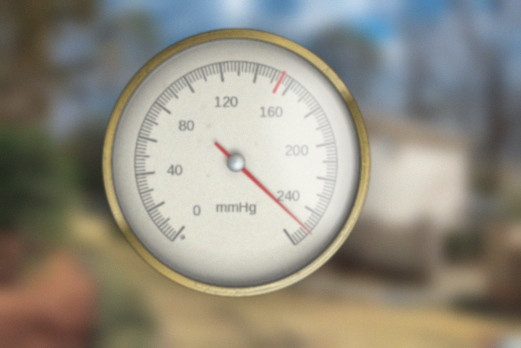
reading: 250mmHg
